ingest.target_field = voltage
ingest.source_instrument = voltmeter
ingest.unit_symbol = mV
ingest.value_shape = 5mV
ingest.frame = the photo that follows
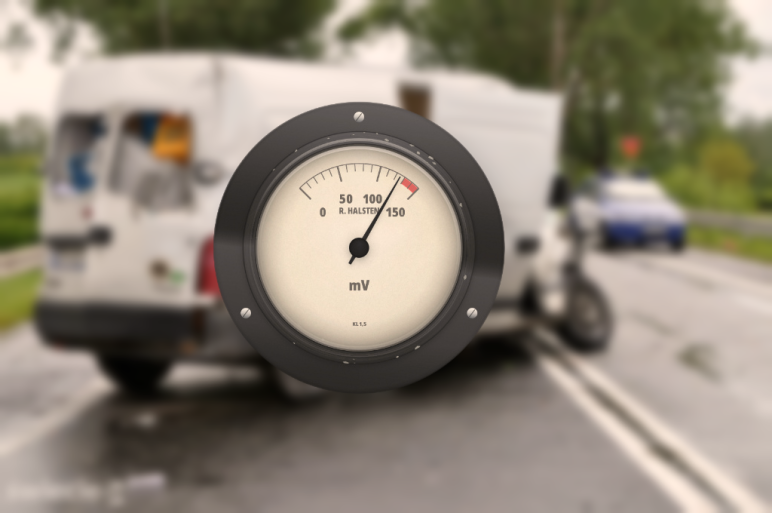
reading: 125mV
